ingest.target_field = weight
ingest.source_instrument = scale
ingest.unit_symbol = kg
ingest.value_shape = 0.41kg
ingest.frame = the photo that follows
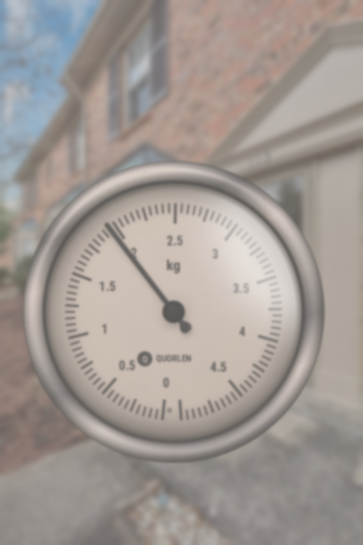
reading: 1.95kg
